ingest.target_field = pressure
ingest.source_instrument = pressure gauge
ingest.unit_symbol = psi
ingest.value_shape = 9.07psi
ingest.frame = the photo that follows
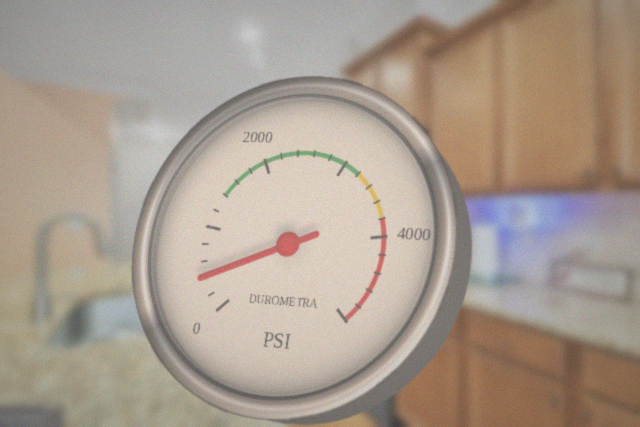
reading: 400psi
